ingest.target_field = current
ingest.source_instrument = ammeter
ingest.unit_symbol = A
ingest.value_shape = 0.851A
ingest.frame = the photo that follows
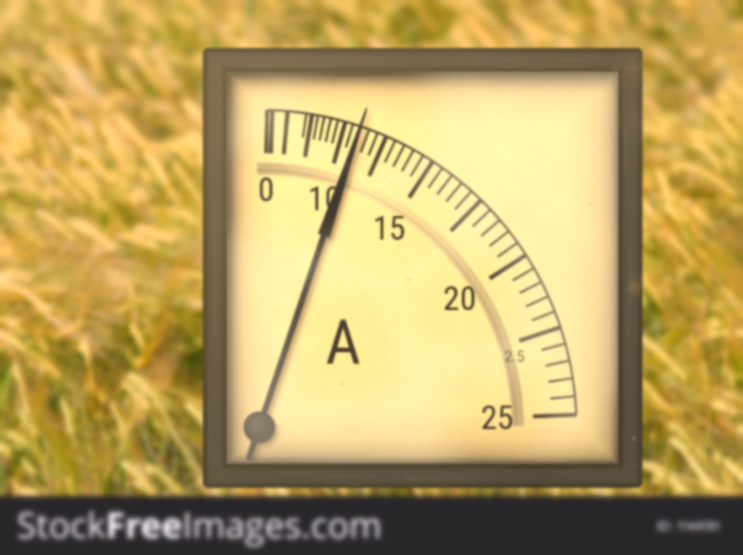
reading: 11A
